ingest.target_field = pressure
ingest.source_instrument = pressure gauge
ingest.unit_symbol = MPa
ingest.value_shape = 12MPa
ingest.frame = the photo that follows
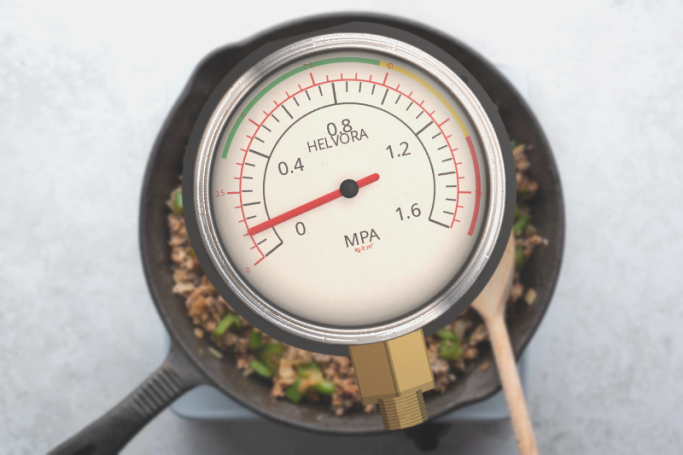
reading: 0.1MPa
